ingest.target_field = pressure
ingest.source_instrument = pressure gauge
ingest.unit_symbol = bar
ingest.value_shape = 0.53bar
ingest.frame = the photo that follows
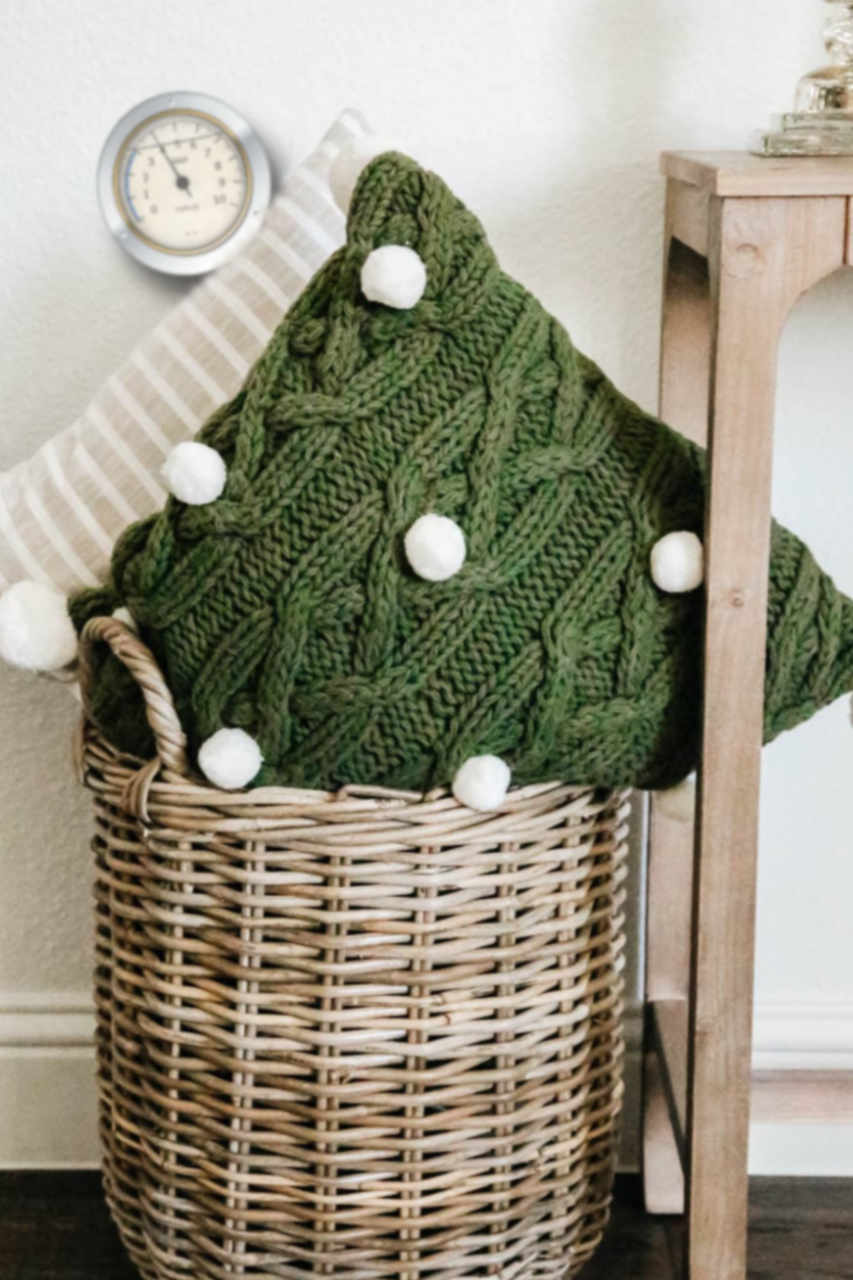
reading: 4bar
